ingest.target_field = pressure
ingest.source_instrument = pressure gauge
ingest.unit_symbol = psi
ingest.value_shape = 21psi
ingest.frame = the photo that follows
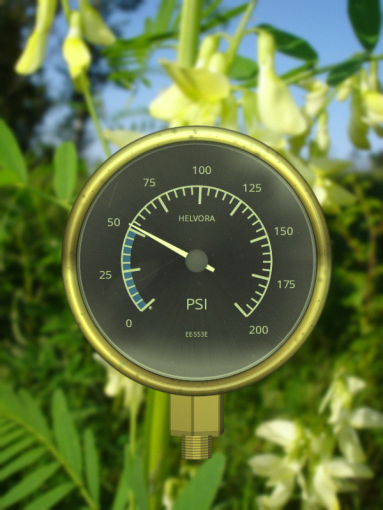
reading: 52.5psi
